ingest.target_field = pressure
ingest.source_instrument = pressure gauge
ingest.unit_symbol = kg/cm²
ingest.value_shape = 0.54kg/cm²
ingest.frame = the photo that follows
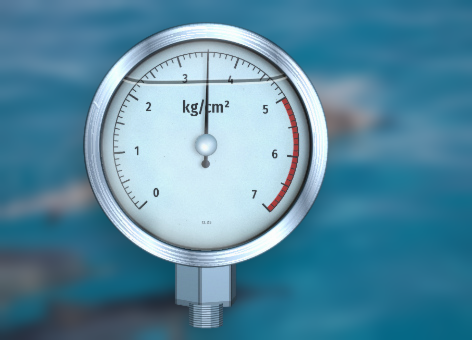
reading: 3.5kg/cm²
